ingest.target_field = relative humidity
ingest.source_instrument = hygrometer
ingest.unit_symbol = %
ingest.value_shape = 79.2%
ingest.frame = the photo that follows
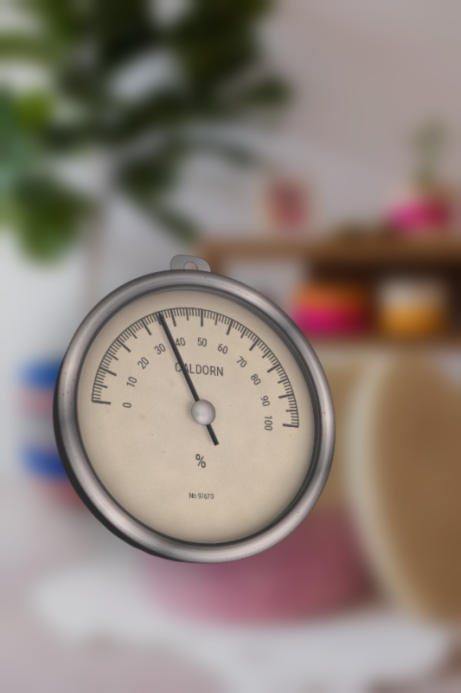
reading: 35%
